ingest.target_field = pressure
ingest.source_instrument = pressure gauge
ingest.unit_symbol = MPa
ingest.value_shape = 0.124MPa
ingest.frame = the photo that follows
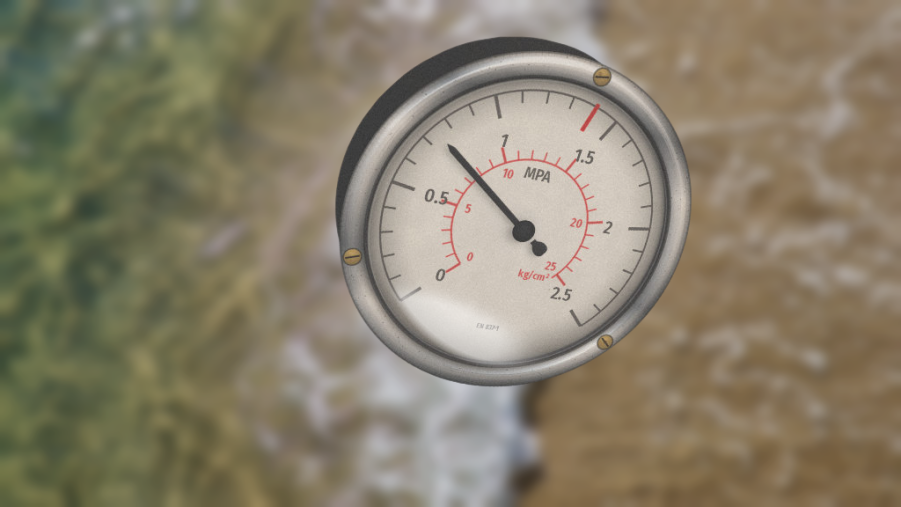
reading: 0.75MPa
